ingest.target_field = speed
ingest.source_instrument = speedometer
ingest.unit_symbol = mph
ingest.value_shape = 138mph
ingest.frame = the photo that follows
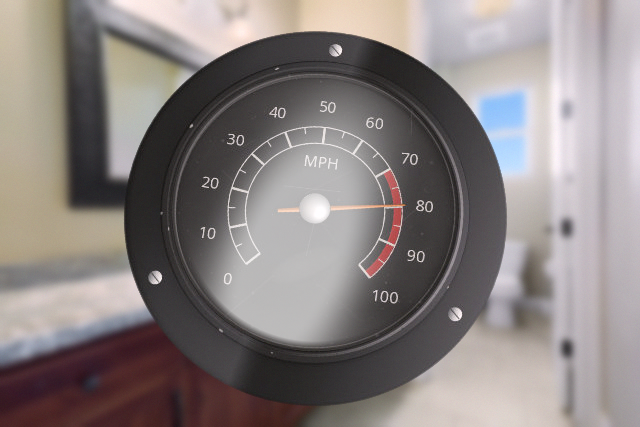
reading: 80mph
